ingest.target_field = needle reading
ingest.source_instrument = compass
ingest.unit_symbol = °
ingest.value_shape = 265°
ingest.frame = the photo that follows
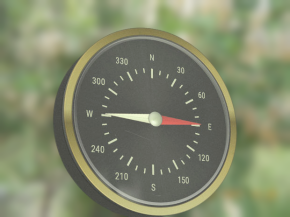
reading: 90°
